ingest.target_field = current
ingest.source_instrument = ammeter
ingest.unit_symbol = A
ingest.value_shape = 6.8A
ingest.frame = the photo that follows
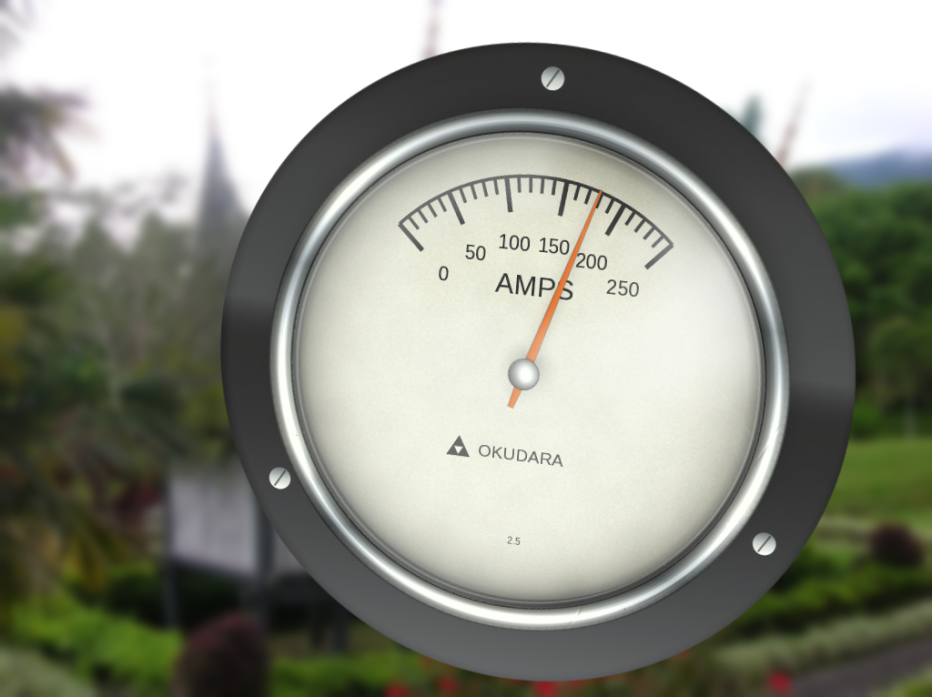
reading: 180A
